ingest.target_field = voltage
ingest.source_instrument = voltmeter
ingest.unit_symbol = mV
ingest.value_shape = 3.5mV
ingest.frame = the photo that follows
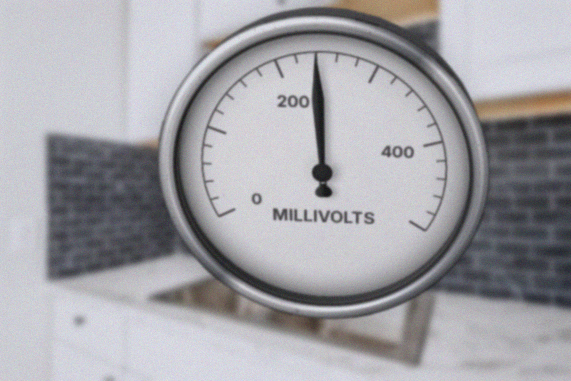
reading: 240mV
